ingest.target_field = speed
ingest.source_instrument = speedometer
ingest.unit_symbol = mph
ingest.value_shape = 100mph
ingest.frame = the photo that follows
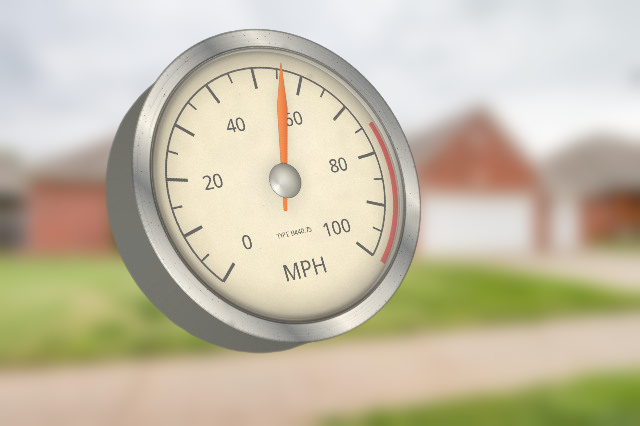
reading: 55mph
